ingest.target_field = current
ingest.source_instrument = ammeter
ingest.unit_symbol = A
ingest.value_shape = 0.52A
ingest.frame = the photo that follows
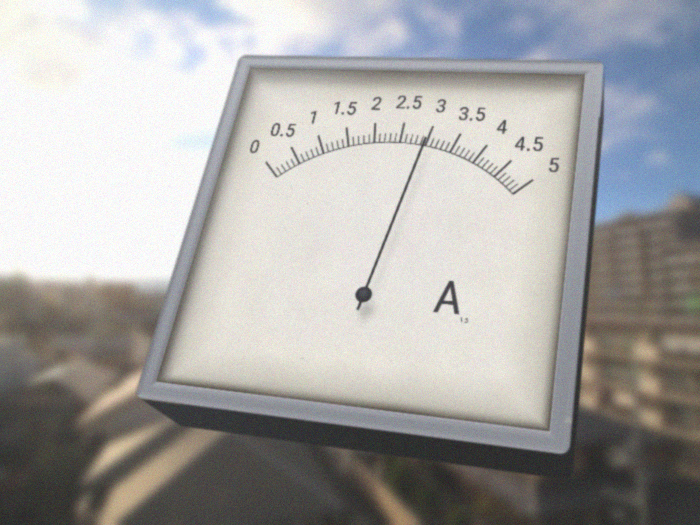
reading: 3A
